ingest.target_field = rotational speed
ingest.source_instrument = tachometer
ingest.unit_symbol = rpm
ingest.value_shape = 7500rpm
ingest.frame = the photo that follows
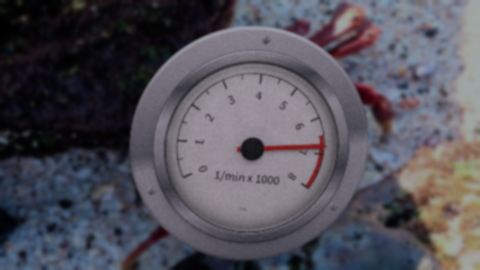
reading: 6750rpm
